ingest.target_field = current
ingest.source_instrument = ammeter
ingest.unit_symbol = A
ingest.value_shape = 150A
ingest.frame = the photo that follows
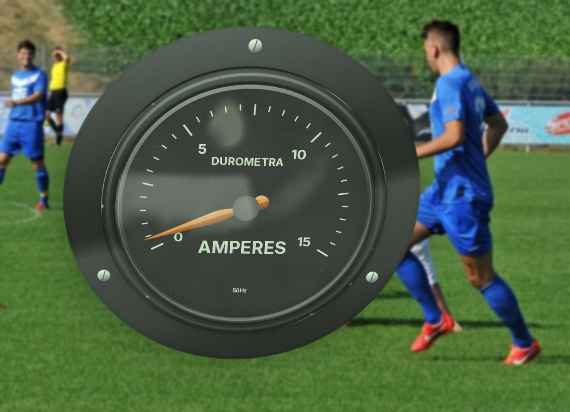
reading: 0.5A
